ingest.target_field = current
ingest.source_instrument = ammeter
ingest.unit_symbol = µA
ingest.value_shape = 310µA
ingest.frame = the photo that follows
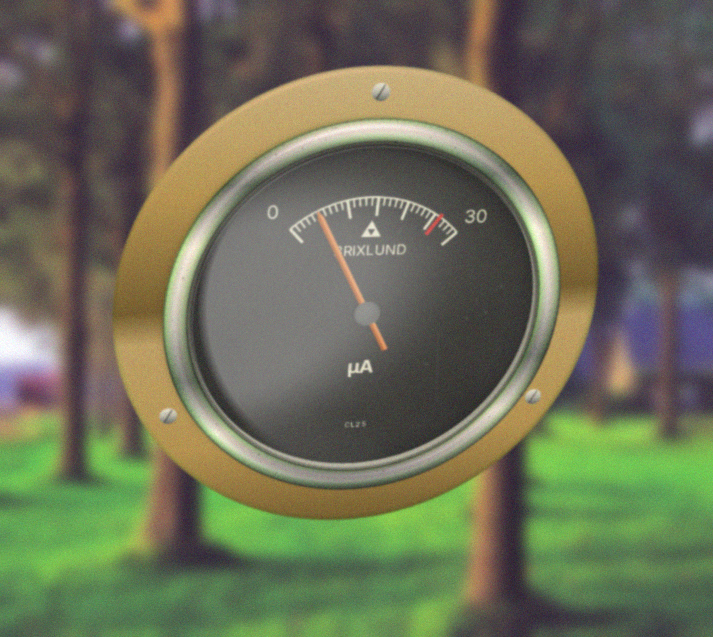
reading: 5µA
